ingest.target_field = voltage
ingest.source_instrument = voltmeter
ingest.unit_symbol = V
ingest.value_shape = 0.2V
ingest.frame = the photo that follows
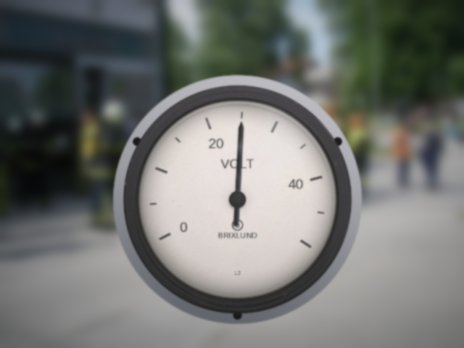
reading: 25V
